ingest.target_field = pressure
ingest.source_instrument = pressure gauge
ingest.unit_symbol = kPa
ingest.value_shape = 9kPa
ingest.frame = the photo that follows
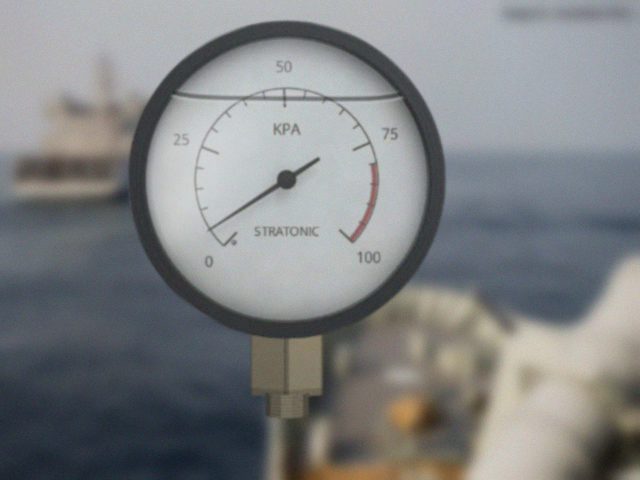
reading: 5kPa
